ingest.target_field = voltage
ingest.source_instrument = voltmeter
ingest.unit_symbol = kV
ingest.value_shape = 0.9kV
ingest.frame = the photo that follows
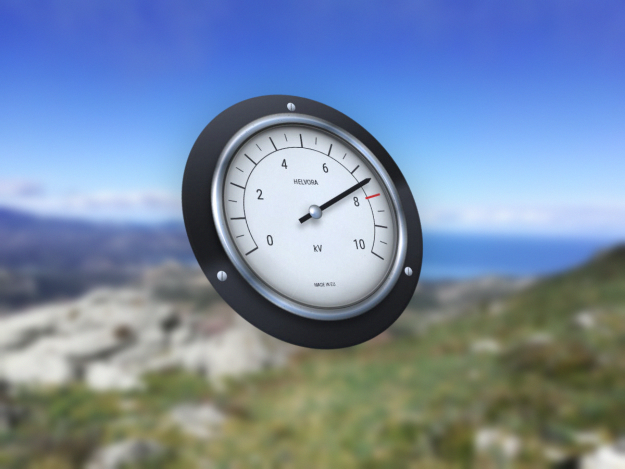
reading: 7.5kV
